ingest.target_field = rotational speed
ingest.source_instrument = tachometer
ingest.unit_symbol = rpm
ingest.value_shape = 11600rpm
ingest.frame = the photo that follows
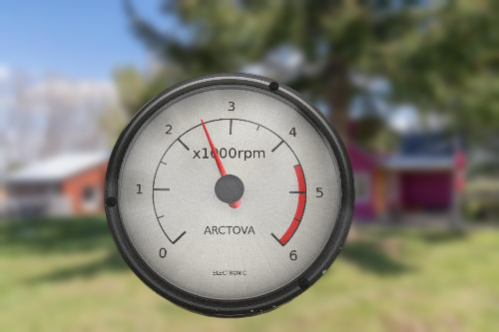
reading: 2500rpm
